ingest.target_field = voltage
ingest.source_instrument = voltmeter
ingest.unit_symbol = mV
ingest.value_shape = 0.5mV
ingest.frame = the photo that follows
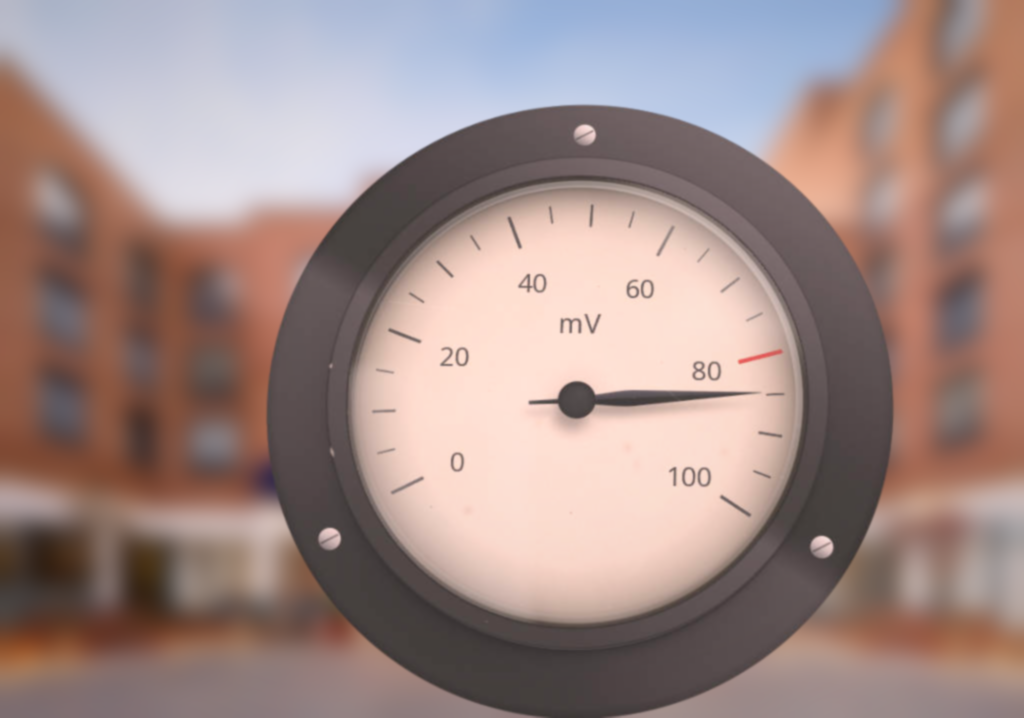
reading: 85mV
